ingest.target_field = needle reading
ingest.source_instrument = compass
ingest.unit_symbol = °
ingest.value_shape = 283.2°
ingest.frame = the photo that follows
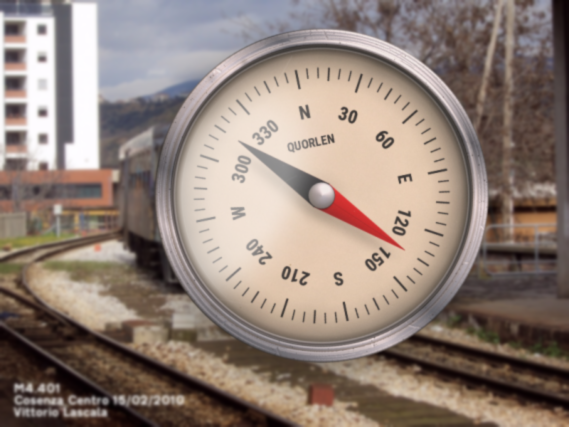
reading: 135°
